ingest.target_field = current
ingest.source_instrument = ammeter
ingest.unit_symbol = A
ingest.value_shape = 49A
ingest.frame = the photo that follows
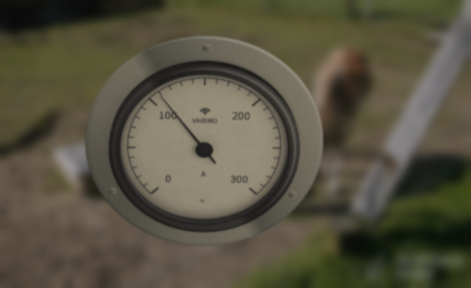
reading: 110A
